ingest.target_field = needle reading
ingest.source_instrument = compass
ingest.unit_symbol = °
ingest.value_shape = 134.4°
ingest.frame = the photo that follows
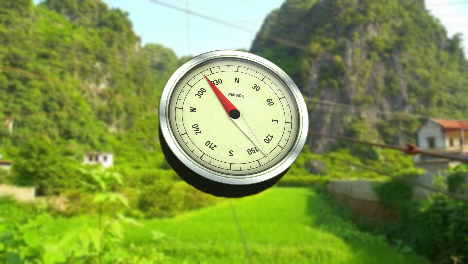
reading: 320°
